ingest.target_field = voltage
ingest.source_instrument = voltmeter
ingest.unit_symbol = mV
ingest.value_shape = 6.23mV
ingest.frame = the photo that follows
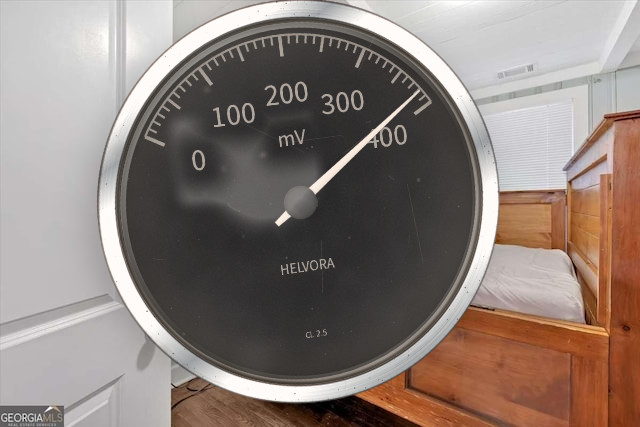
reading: 380mV
